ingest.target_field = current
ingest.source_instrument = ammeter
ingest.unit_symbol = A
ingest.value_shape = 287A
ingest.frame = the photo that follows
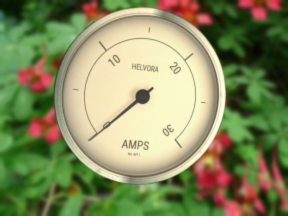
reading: 0A
